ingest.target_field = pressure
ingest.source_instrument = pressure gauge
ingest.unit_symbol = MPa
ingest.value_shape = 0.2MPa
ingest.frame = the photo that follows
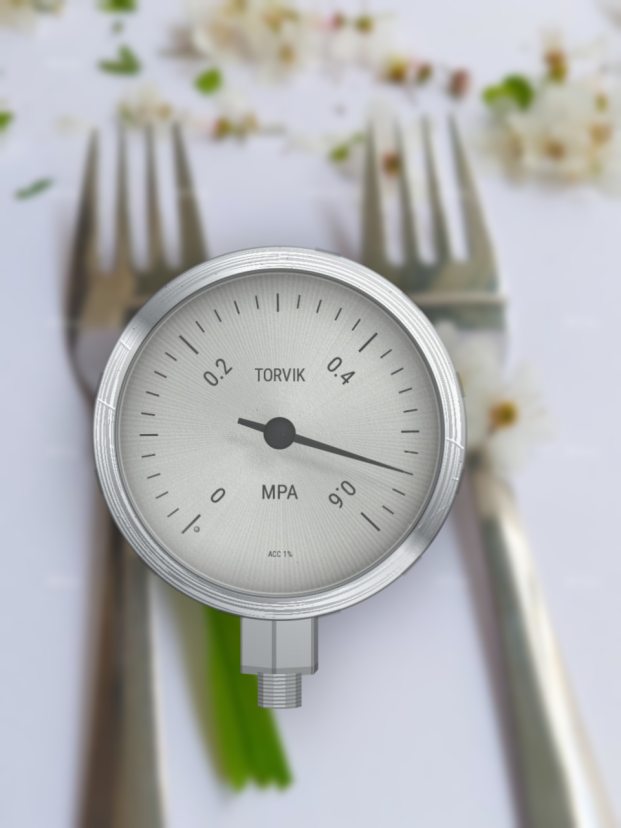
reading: 0.54MPa
